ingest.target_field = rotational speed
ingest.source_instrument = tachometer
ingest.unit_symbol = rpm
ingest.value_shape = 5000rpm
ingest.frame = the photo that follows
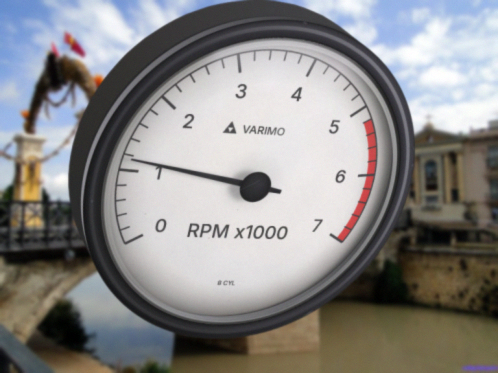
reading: 1200rpm
